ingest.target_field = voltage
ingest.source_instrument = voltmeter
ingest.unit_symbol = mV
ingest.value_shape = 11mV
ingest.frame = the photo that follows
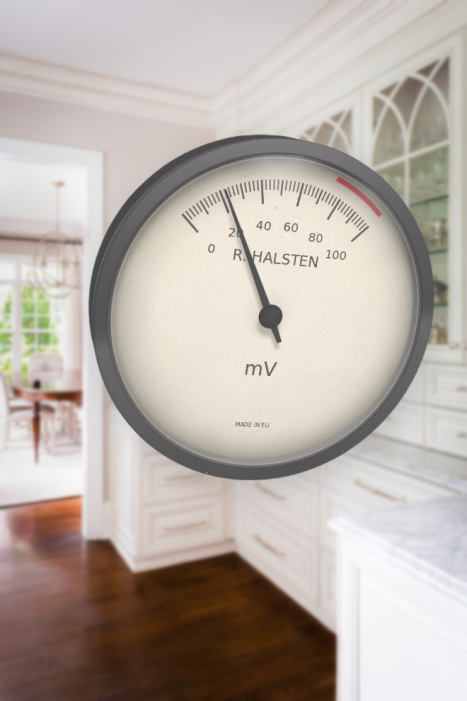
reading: 22mV
